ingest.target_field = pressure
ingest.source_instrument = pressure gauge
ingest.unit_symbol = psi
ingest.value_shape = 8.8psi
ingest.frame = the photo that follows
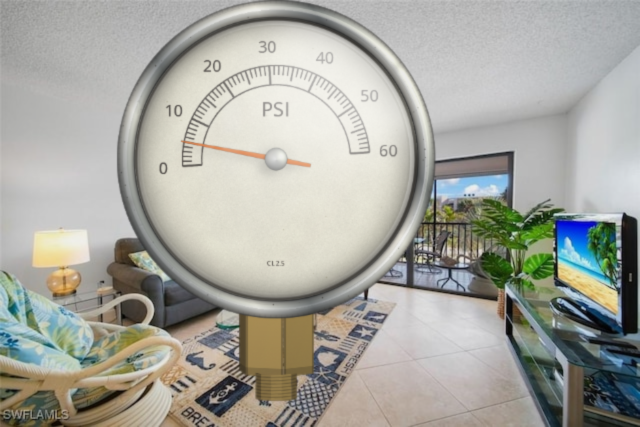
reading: 5psi
